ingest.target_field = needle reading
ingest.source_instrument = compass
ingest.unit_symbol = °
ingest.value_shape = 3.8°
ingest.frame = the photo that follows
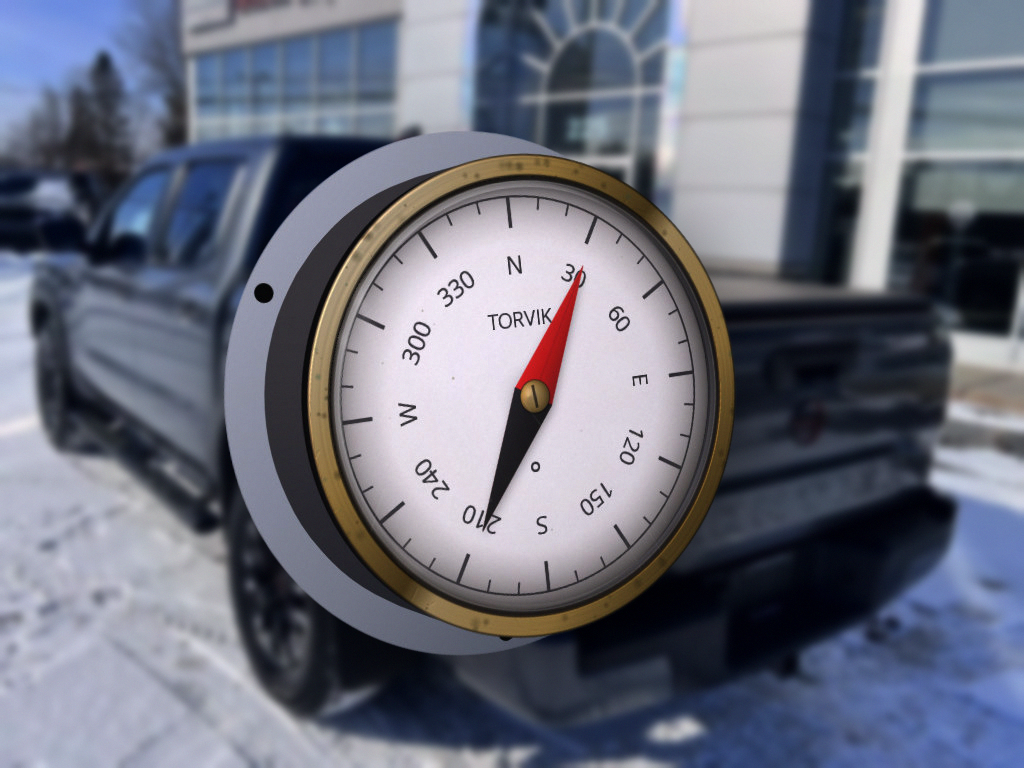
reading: 30°
